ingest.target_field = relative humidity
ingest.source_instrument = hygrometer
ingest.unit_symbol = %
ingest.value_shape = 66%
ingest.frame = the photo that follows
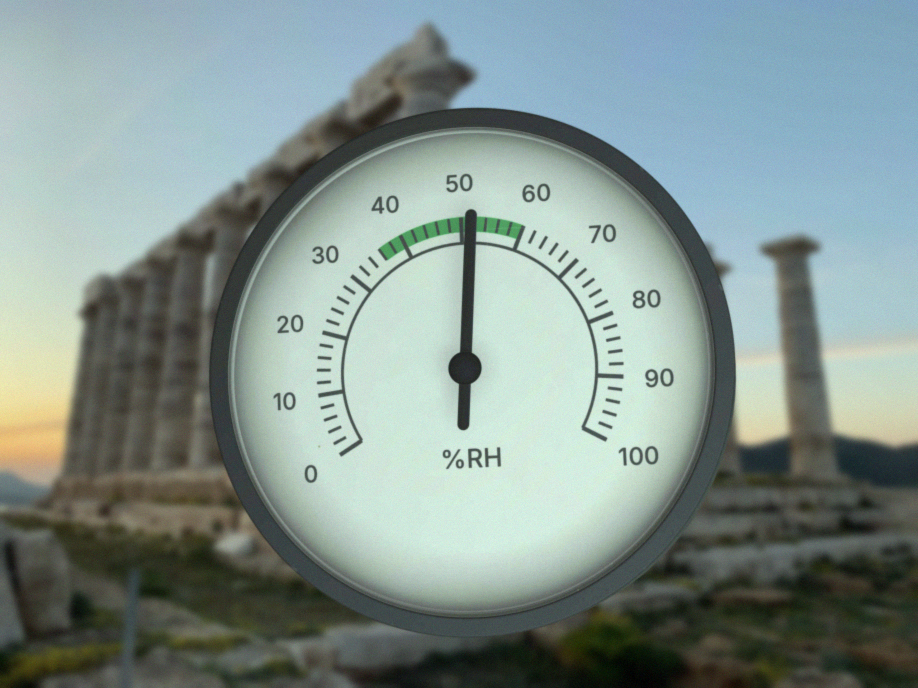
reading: 52%
